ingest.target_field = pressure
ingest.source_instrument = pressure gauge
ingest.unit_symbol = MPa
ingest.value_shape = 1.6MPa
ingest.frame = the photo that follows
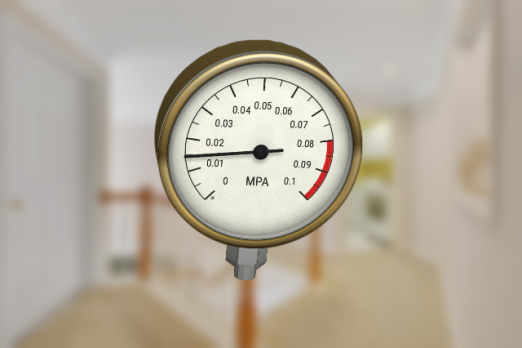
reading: 0.015MPa
